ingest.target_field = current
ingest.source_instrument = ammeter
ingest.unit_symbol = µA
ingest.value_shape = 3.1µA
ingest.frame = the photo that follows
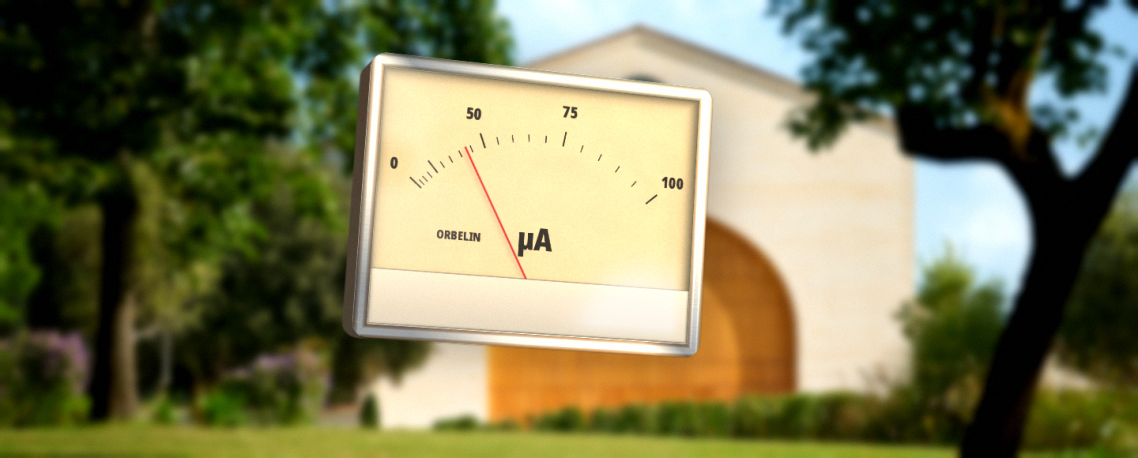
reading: 42.5µA
